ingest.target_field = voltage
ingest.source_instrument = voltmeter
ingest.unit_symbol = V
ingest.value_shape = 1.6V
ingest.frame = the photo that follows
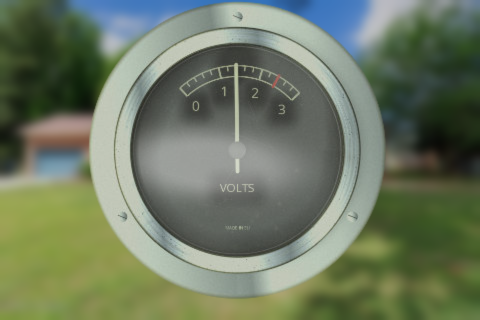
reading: 1.4V
